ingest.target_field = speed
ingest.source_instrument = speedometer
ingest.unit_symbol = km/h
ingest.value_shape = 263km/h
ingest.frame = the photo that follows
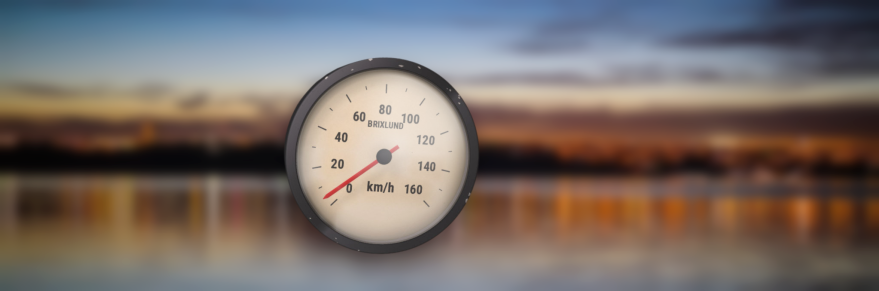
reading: 5km/h
